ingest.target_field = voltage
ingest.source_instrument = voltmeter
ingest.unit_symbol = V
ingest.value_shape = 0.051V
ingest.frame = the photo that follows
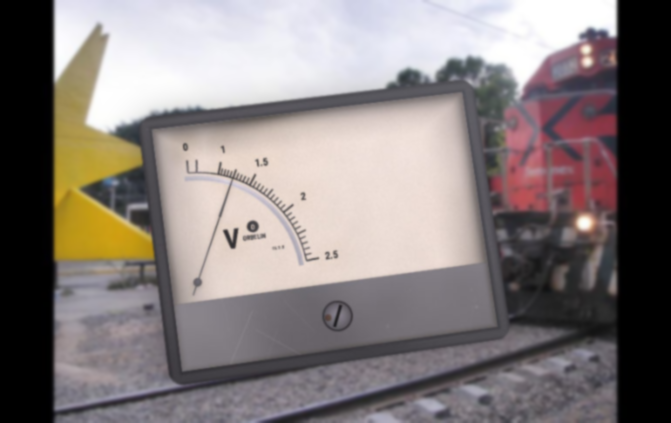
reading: 1.25V
